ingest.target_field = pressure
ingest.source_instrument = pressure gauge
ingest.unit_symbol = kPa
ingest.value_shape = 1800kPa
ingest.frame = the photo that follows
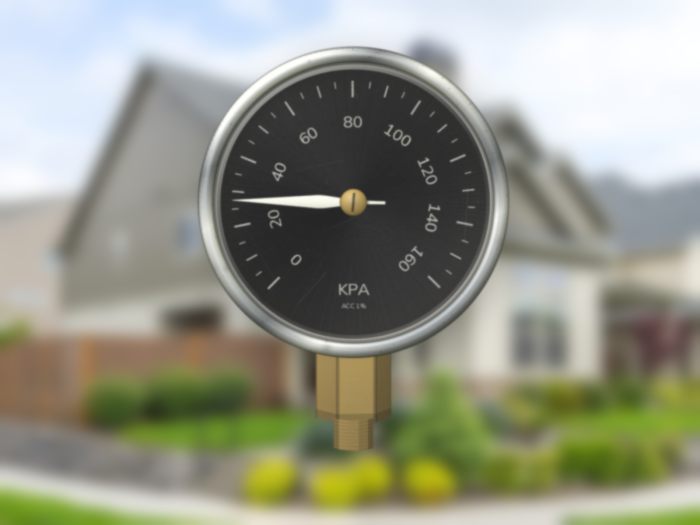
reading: 27.5kPa
